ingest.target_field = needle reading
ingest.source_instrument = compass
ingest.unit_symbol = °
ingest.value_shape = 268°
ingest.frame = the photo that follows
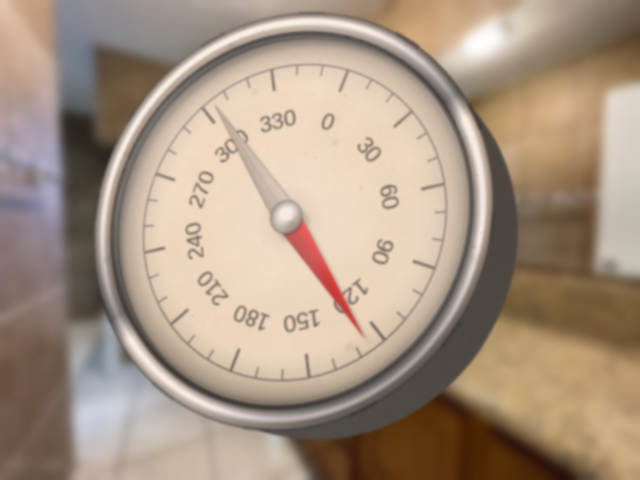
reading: 125°
